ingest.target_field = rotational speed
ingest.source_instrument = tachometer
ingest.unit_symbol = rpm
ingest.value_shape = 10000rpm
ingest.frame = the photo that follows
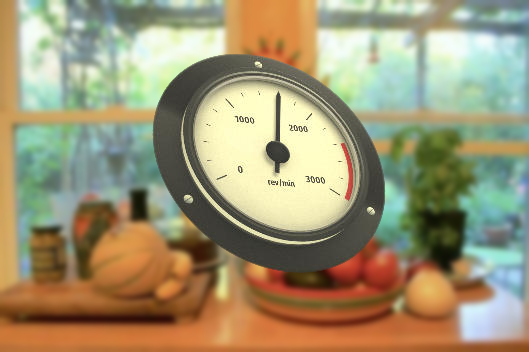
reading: 1600rpm
